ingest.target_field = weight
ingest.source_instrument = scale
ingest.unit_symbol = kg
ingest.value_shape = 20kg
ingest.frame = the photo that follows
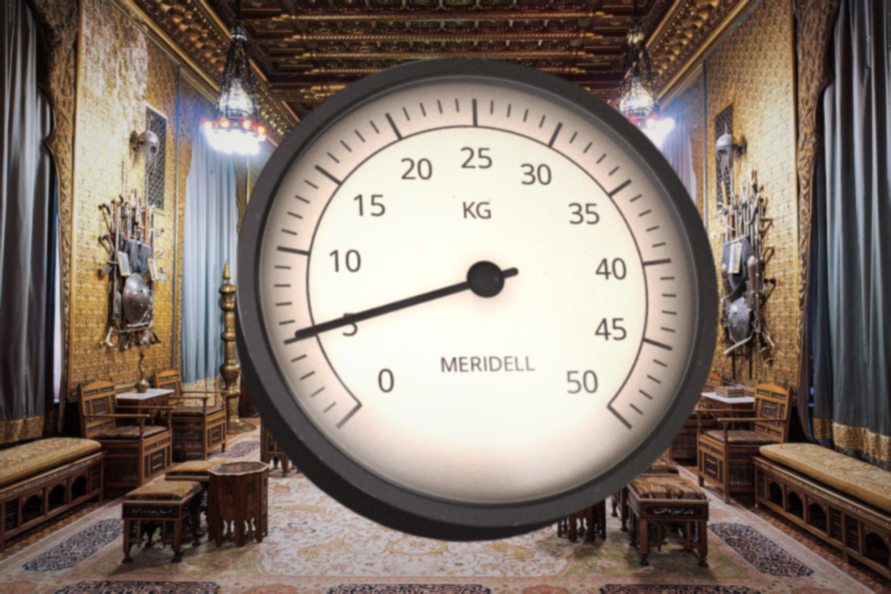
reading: 5kg
